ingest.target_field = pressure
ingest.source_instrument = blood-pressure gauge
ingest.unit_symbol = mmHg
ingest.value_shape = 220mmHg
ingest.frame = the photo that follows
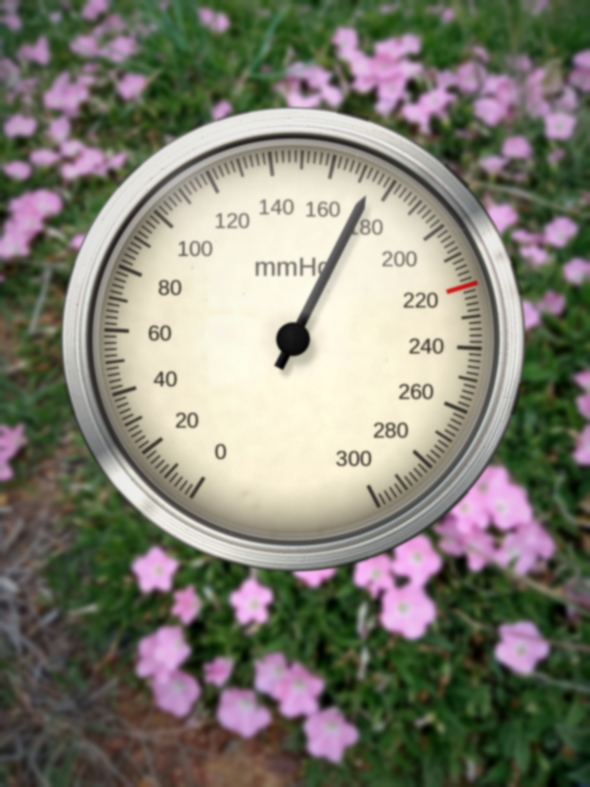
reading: 174mmHg
